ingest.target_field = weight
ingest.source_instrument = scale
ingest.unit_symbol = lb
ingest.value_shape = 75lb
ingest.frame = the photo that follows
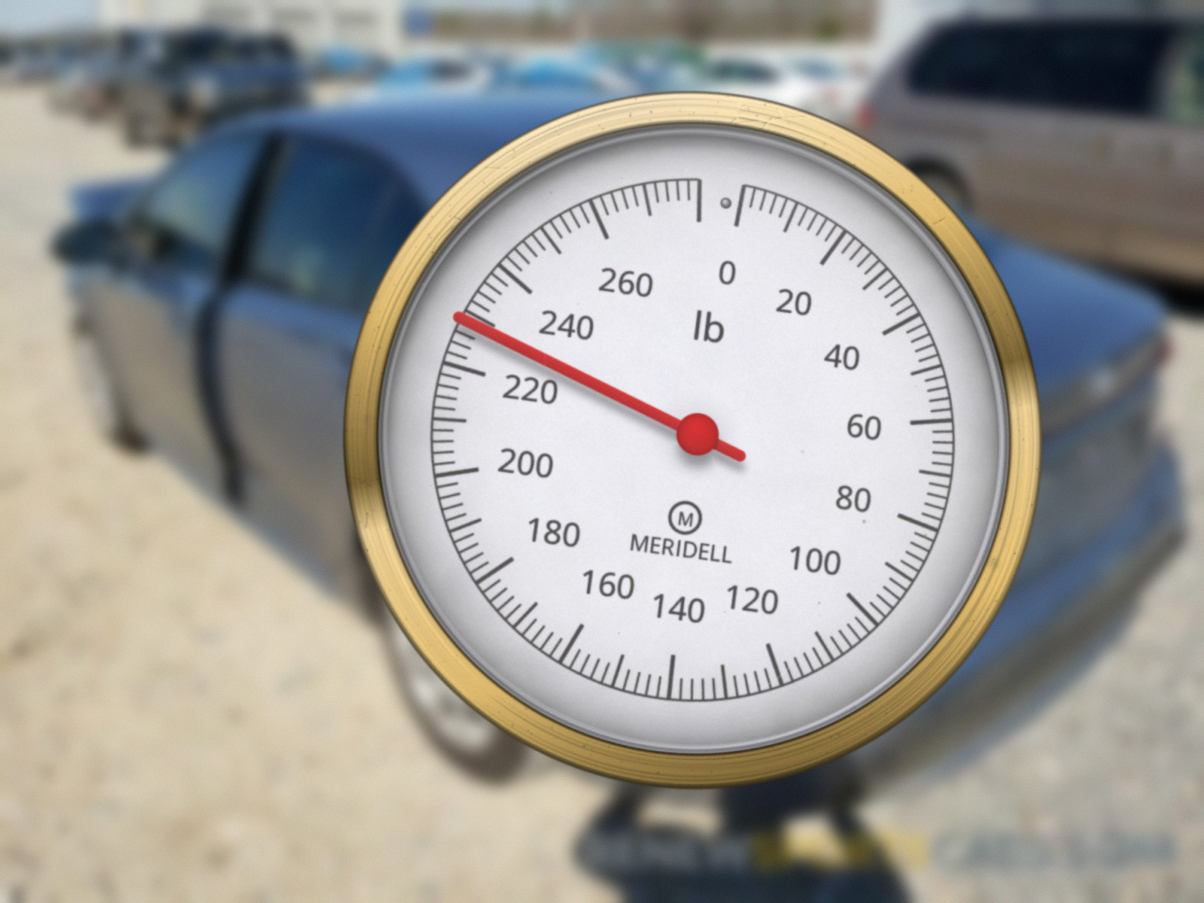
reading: 228lb
